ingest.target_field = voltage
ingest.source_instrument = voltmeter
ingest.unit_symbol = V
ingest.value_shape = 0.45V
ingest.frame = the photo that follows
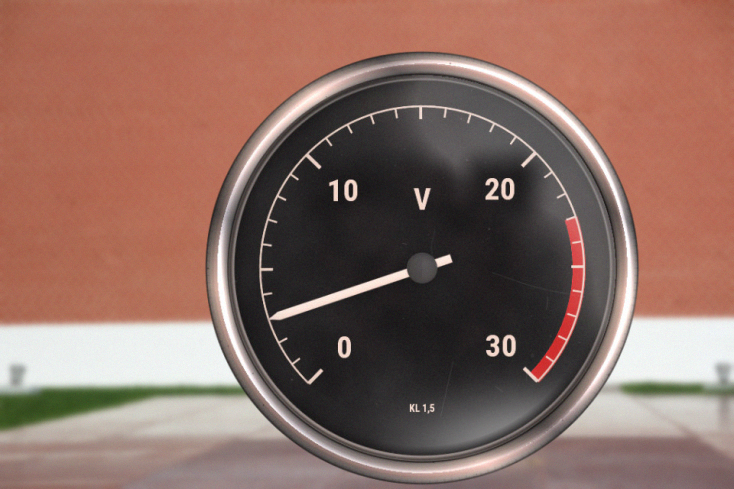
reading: 3V
